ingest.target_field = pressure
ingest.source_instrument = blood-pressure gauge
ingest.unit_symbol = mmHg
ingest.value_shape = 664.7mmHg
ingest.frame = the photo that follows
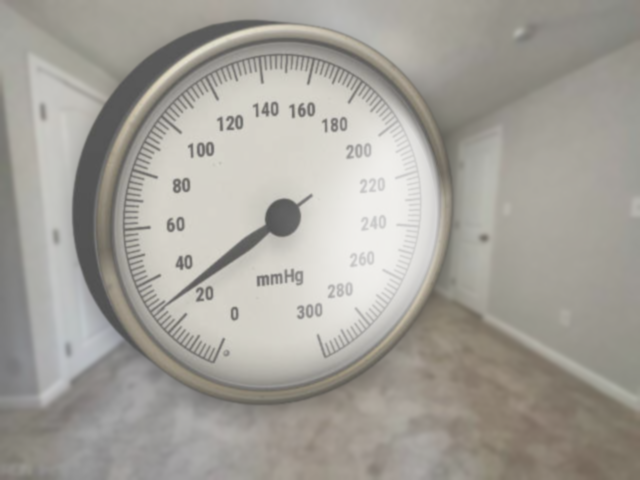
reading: 30mmHg
